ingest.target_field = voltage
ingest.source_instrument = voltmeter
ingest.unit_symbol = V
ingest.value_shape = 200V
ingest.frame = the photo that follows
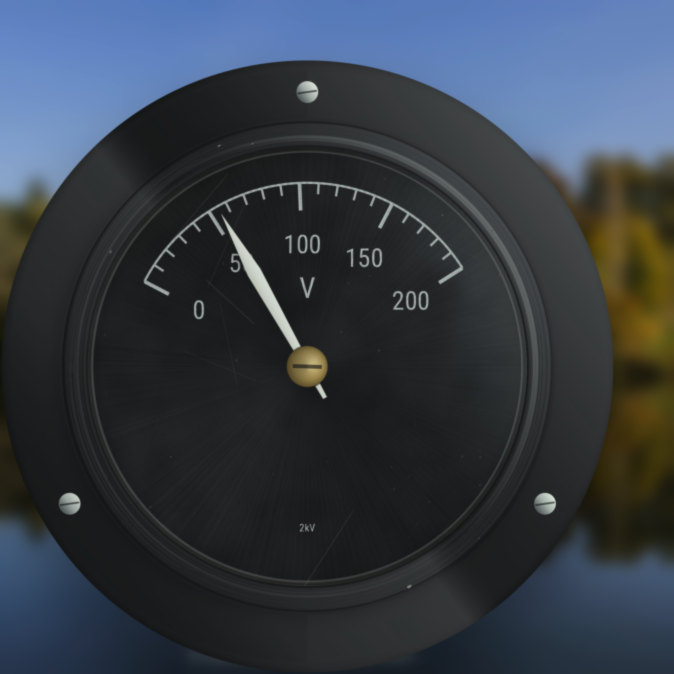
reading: 55V
